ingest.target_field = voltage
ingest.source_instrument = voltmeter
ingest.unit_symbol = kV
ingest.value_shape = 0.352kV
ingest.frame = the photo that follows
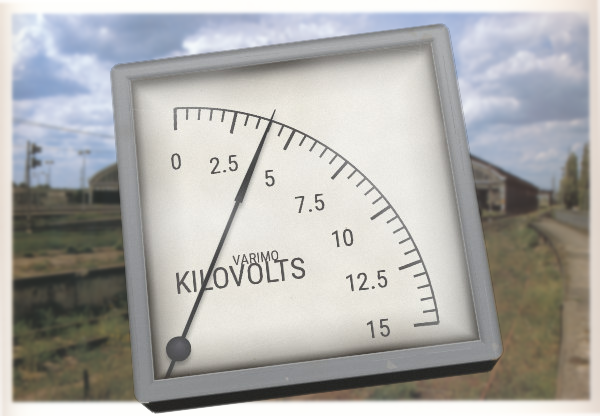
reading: 4kV
